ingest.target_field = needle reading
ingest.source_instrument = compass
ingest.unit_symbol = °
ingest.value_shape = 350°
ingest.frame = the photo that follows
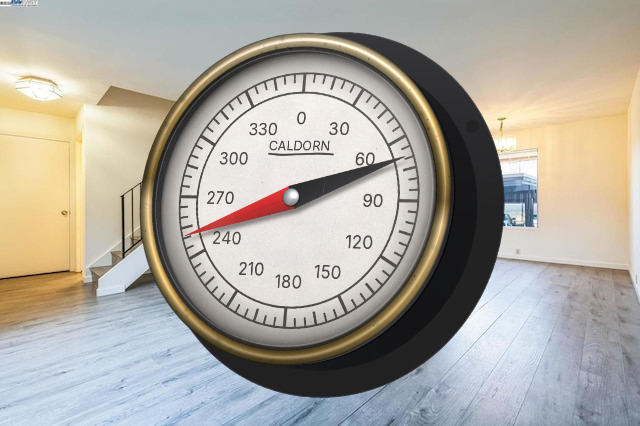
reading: 250°
